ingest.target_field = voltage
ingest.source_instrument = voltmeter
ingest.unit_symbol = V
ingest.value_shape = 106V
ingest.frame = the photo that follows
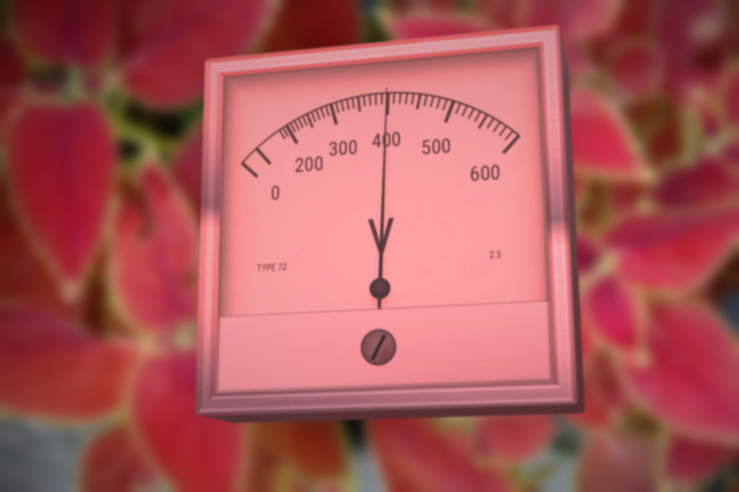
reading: 400V
